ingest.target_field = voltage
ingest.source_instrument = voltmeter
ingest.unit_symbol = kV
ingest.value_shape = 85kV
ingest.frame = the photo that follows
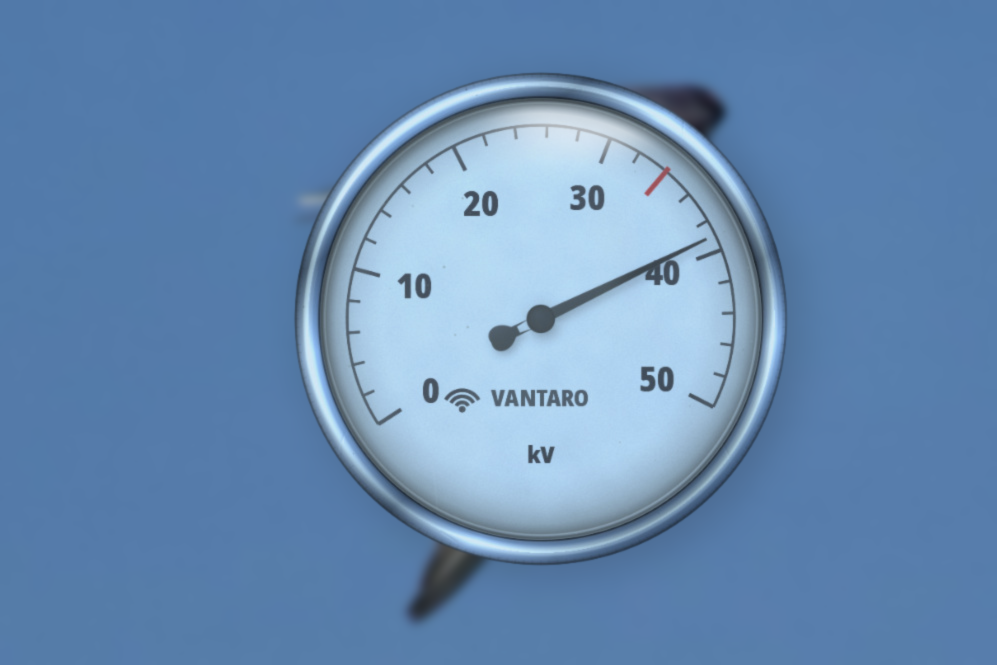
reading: 39kV
